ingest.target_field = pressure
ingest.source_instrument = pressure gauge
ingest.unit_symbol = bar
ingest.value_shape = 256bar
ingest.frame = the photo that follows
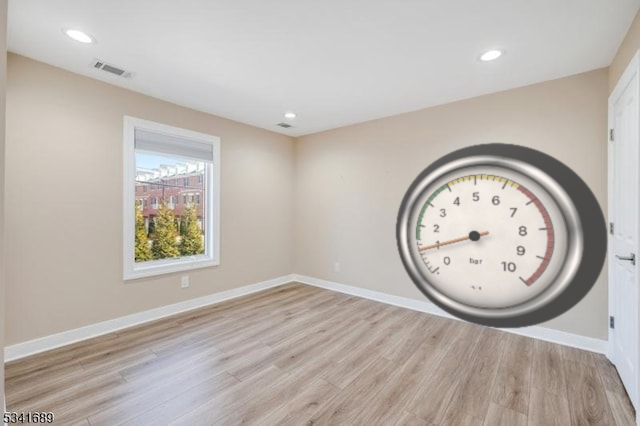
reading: 1bar
